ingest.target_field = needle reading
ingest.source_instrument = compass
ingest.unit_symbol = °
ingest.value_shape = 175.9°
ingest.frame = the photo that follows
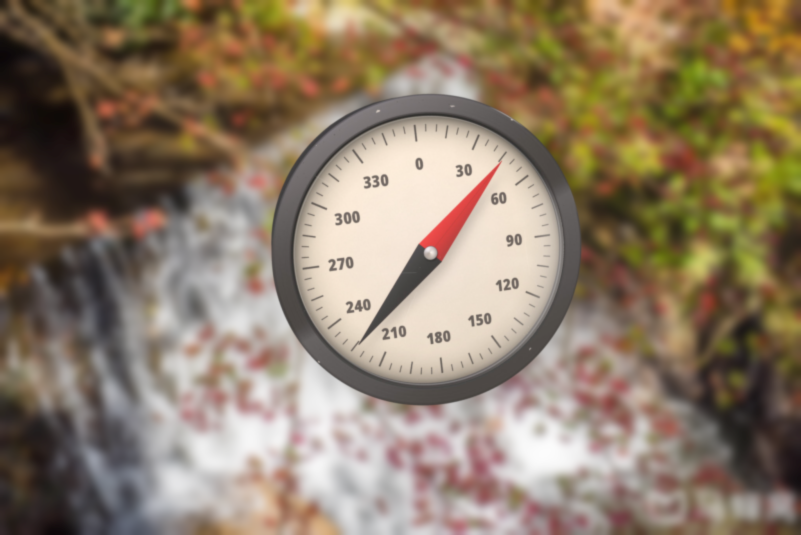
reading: 45°
